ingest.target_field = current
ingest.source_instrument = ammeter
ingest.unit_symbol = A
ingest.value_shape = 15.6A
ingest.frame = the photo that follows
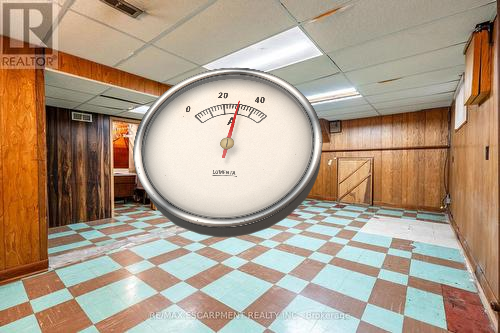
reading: 30A
